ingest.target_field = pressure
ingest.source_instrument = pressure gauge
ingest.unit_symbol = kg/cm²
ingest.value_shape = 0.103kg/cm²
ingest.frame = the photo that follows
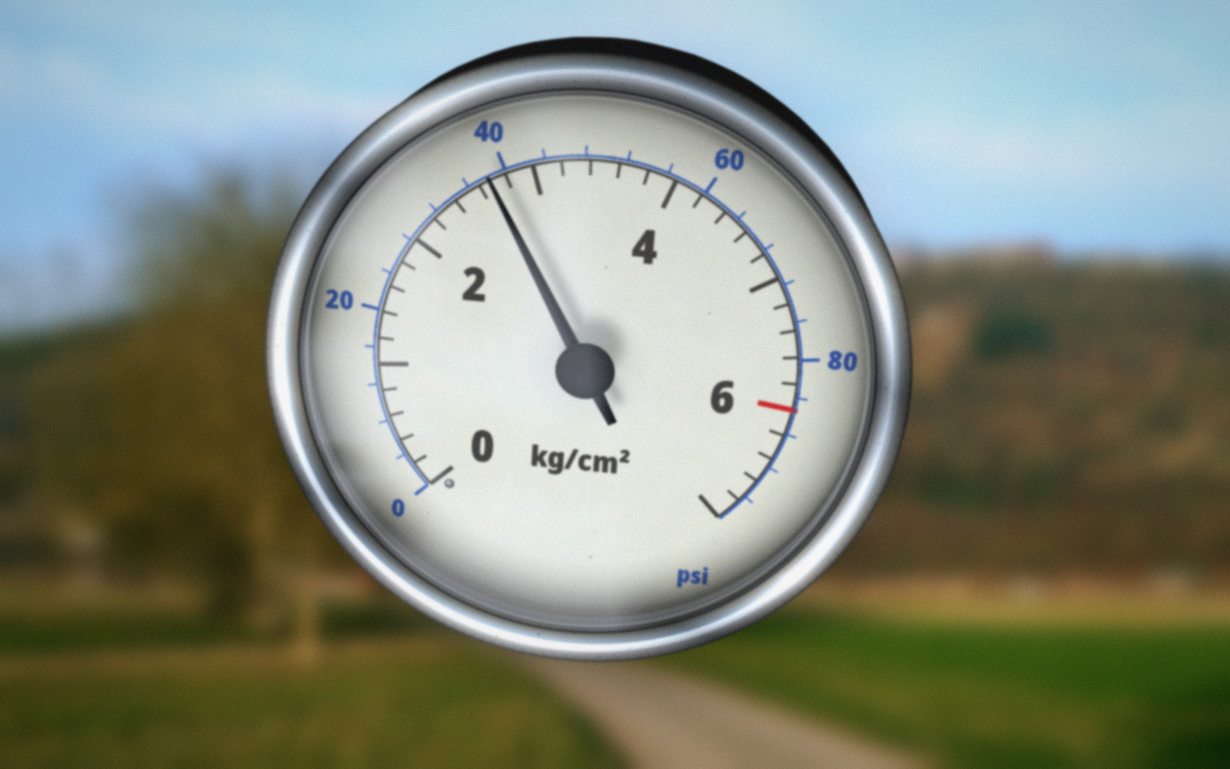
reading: 2.7kg/cm²
